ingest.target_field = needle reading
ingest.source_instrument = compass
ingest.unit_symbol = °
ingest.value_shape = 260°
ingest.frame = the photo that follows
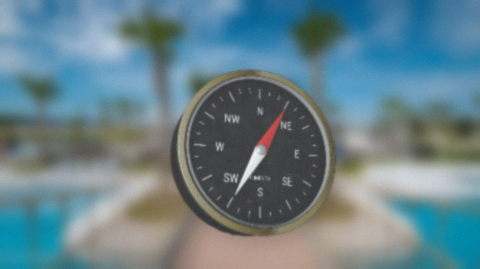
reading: 30°
